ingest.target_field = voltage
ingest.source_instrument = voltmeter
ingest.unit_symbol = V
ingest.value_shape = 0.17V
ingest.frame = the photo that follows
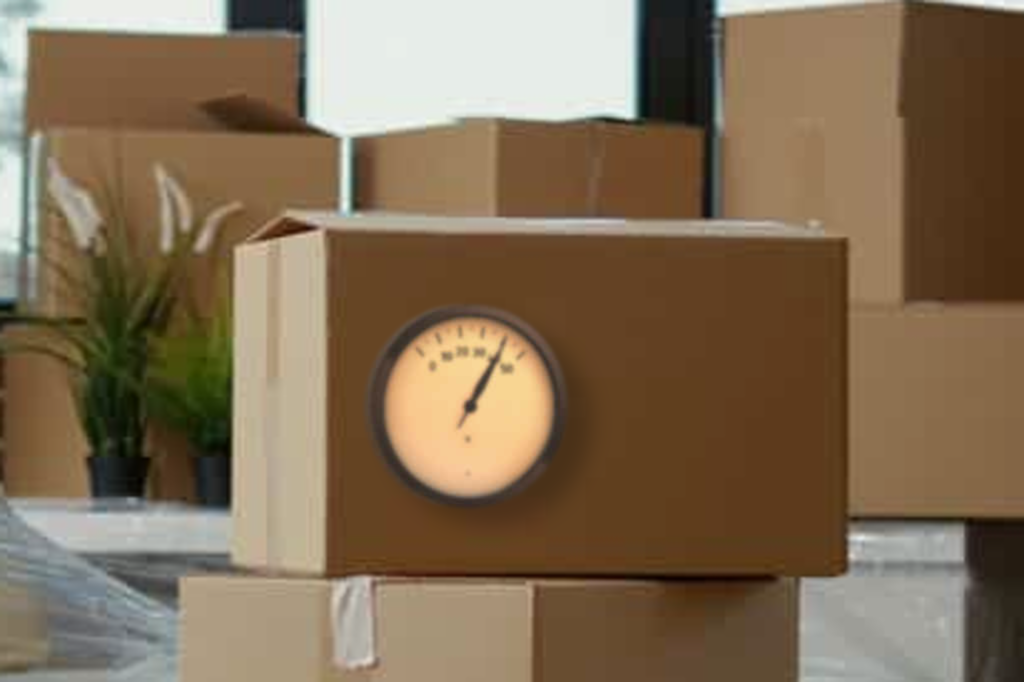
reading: 40V
